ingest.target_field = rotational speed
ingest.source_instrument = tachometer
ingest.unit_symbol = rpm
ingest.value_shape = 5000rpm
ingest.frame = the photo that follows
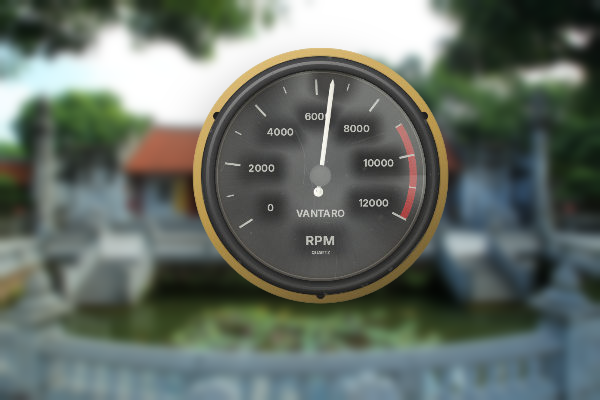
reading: 6500rpm
